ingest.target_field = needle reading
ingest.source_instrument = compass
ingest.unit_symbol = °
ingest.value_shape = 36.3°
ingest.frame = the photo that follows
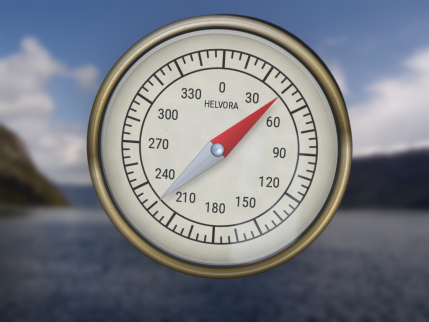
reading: 45°
